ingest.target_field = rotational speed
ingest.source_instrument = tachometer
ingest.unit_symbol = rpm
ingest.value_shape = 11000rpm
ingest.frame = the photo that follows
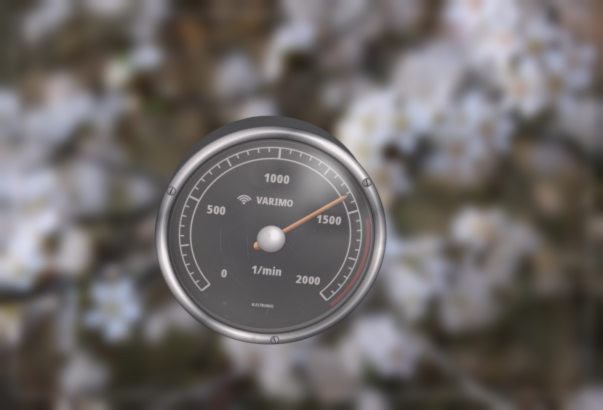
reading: 1400rpm
